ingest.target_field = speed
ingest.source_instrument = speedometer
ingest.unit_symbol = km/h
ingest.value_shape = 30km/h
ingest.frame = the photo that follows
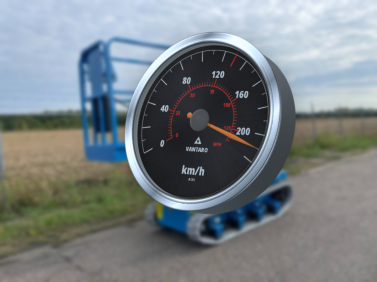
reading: 210km/h
